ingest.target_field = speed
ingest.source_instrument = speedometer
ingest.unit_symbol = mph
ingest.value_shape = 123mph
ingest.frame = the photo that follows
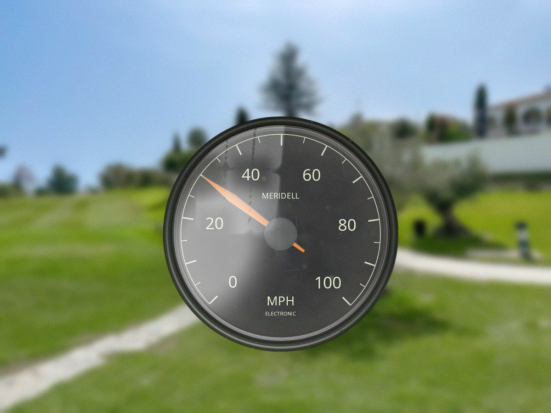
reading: 30mph
